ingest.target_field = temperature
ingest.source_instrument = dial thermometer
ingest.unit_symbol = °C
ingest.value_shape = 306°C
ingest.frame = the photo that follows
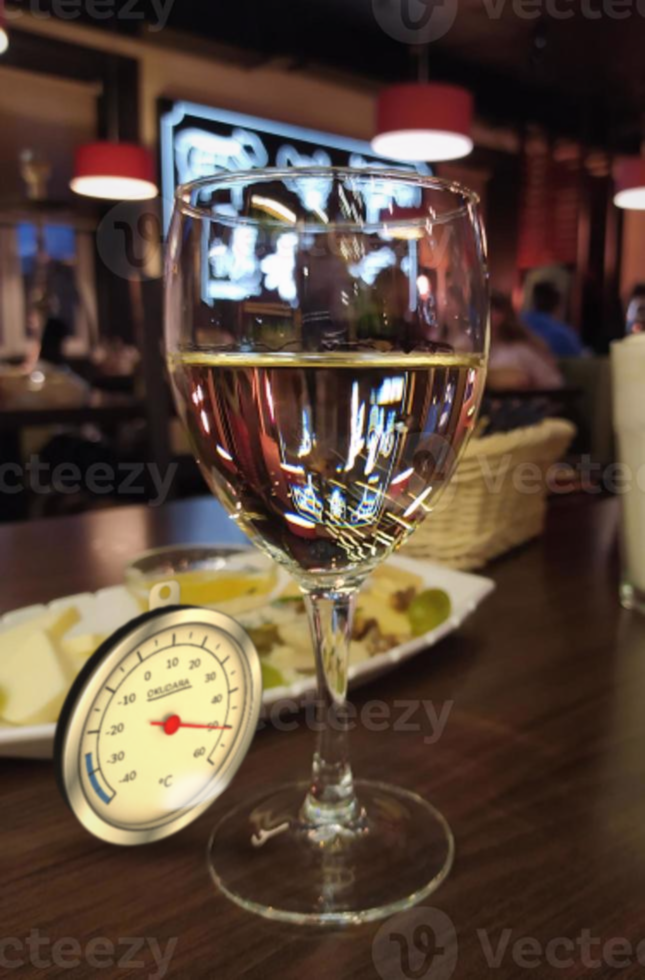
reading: 50°C
